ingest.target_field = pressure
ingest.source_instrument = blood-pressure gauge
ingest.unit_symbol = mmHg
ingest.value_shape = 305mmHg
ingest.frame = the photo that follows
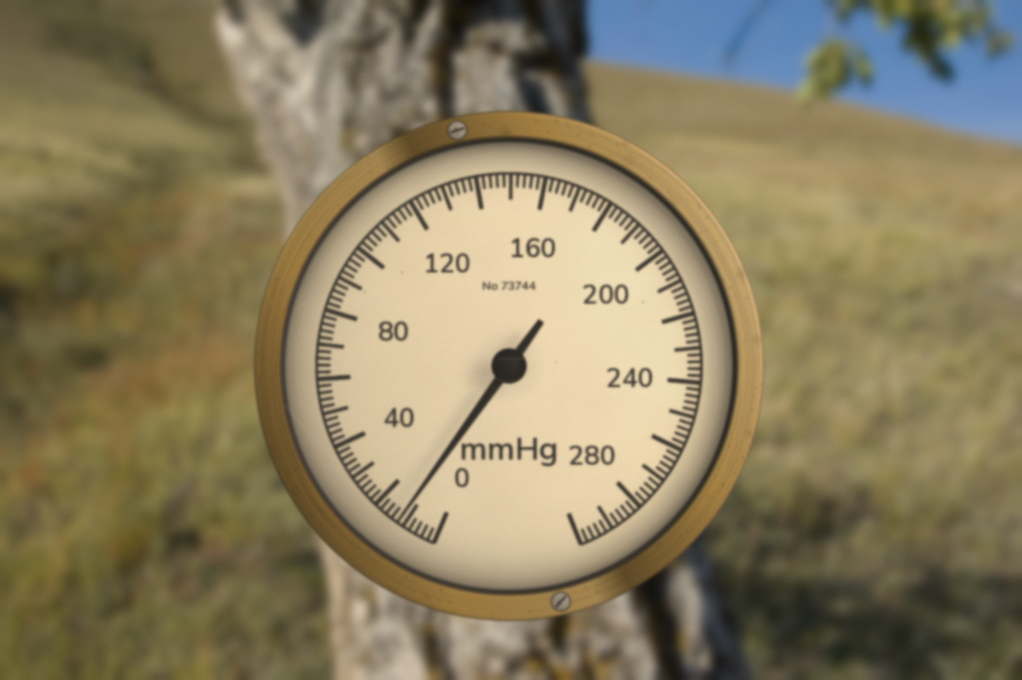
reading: 12mmHg
